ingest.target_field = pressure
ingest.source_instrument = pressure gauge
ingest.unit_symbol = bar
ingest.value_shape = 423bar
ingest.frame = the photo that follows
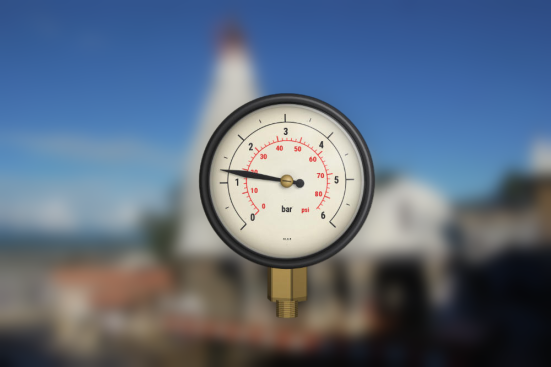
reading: 1.25bar
